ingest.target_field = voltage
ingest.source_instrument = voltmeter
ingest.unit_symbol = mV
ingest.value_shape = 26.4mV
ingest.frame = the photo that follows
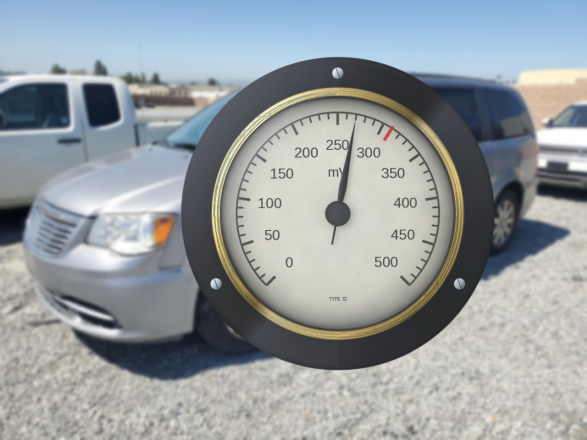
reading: 270mV
